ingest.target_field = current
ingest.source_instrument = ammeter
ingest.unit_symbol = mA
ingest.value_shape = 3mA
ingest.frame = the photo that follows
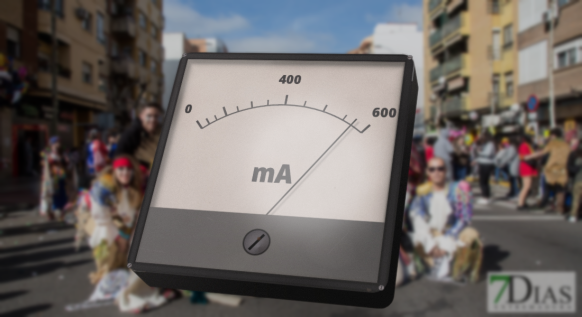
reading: 575mA
